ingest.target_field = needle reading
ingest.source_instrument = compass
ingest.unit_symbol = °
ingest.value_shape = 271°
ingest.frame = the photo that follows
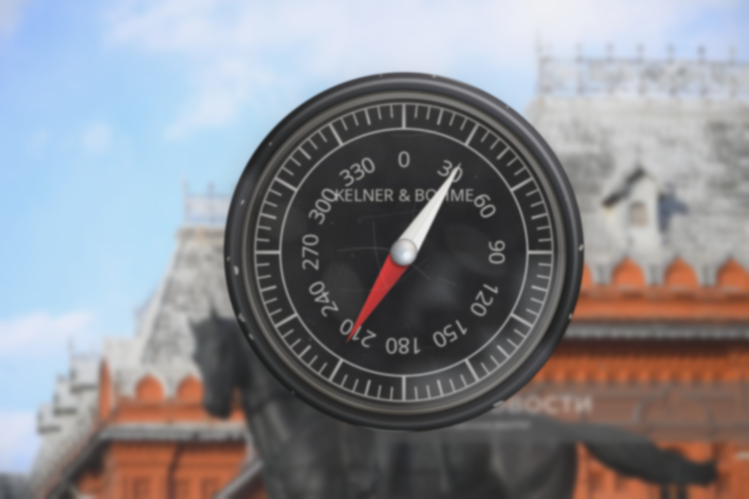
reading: 212.5°
